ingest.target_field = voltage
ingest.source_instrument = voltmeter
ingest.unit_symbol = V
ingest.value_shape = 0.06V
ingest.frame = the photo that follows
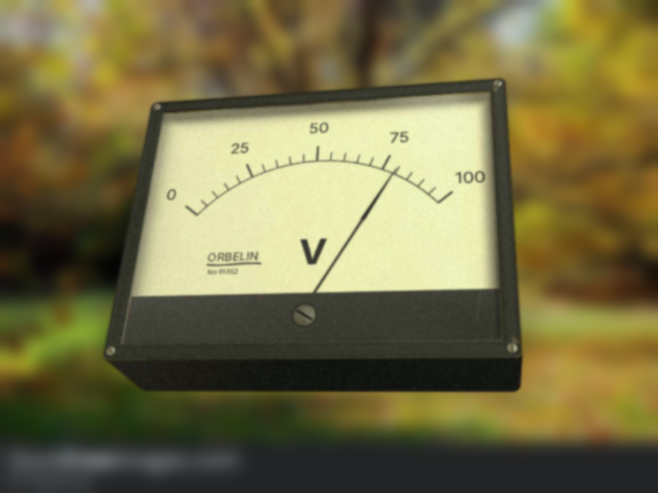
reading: 80V
